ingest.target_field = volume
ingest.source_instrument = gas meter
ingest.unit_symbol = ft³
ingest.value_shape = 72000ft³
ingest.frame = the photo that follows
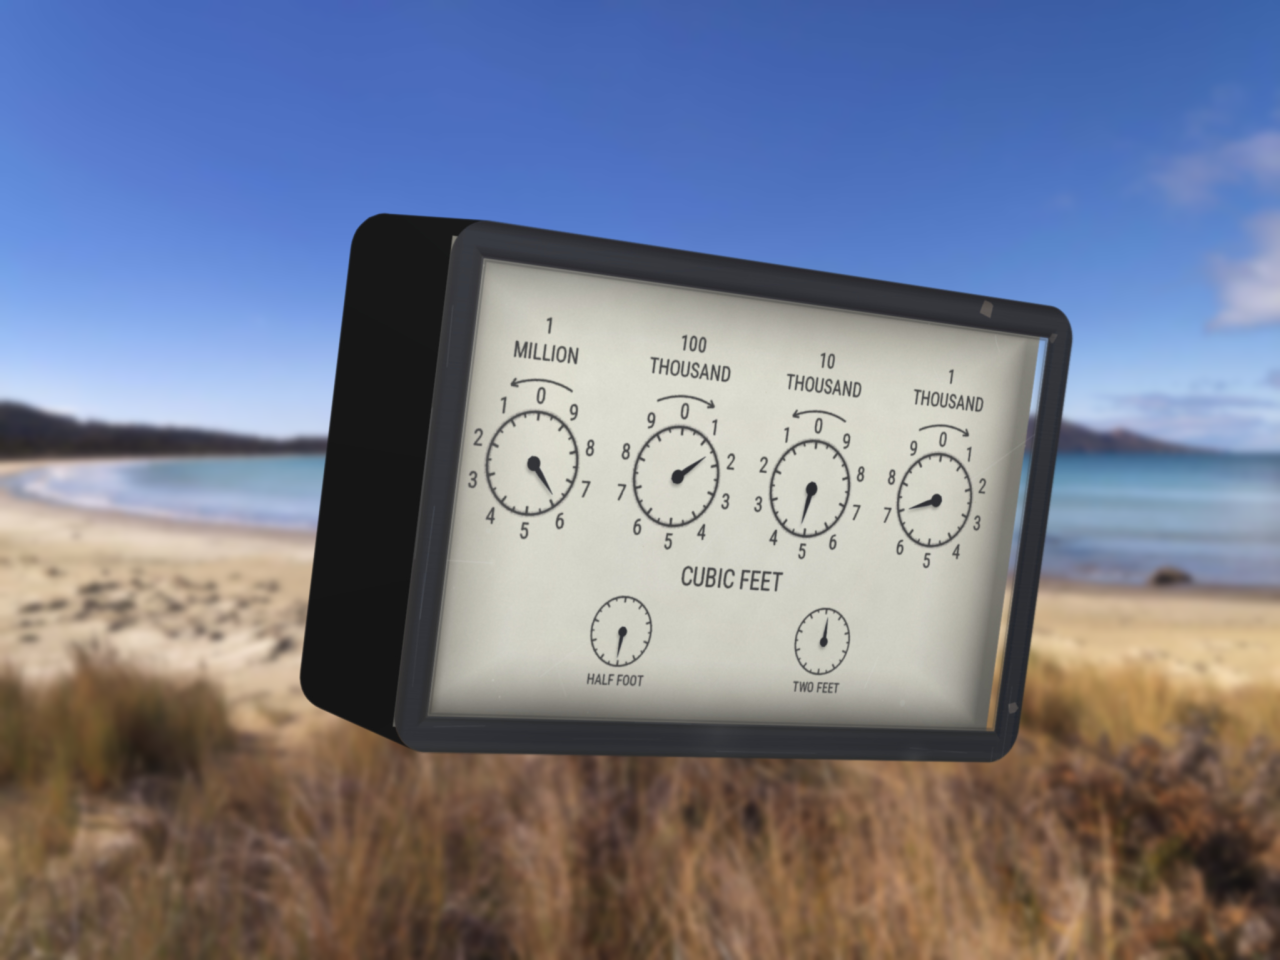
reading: 614700ft³
